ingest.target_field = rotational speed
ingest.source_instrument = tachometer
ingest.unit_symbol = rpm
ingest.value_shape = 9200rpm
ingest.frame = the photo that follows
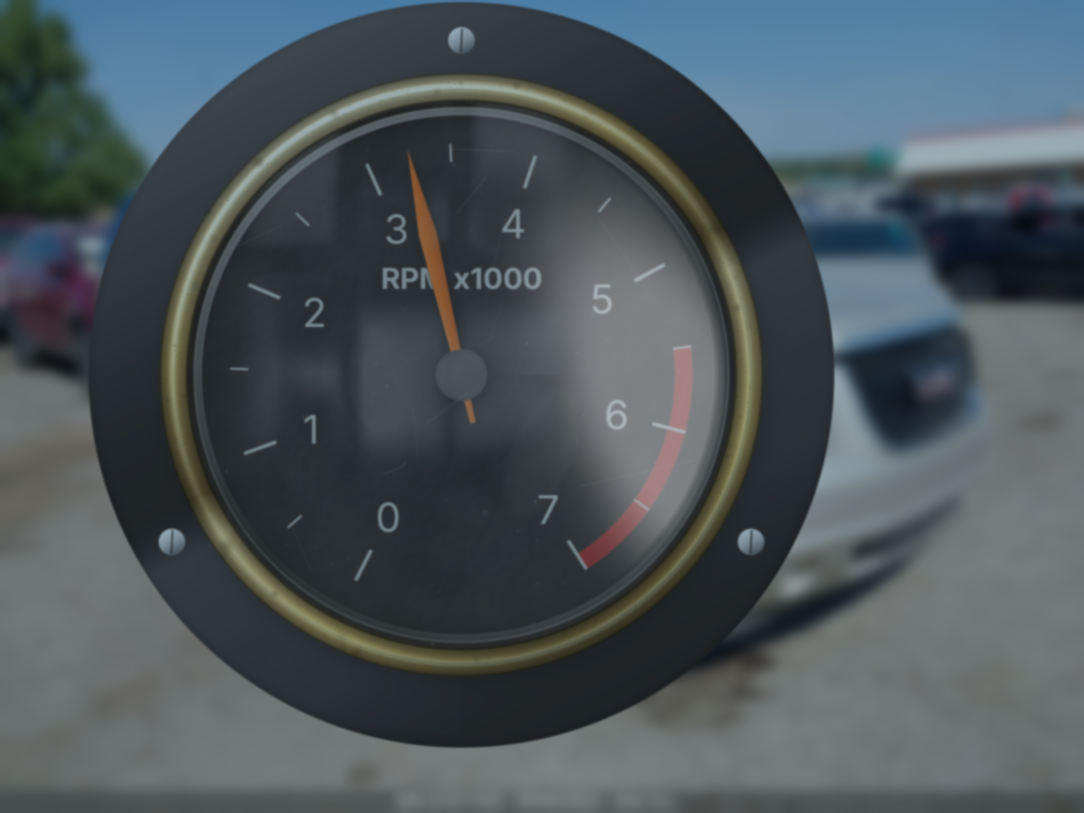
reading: 3250rpm
